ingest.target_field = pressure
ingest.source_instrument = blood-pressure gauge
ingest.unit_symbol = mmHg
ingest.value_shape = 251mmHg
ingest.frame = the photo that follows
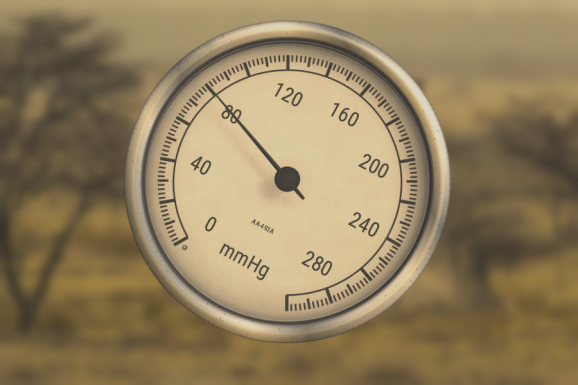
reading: 80mmHg
